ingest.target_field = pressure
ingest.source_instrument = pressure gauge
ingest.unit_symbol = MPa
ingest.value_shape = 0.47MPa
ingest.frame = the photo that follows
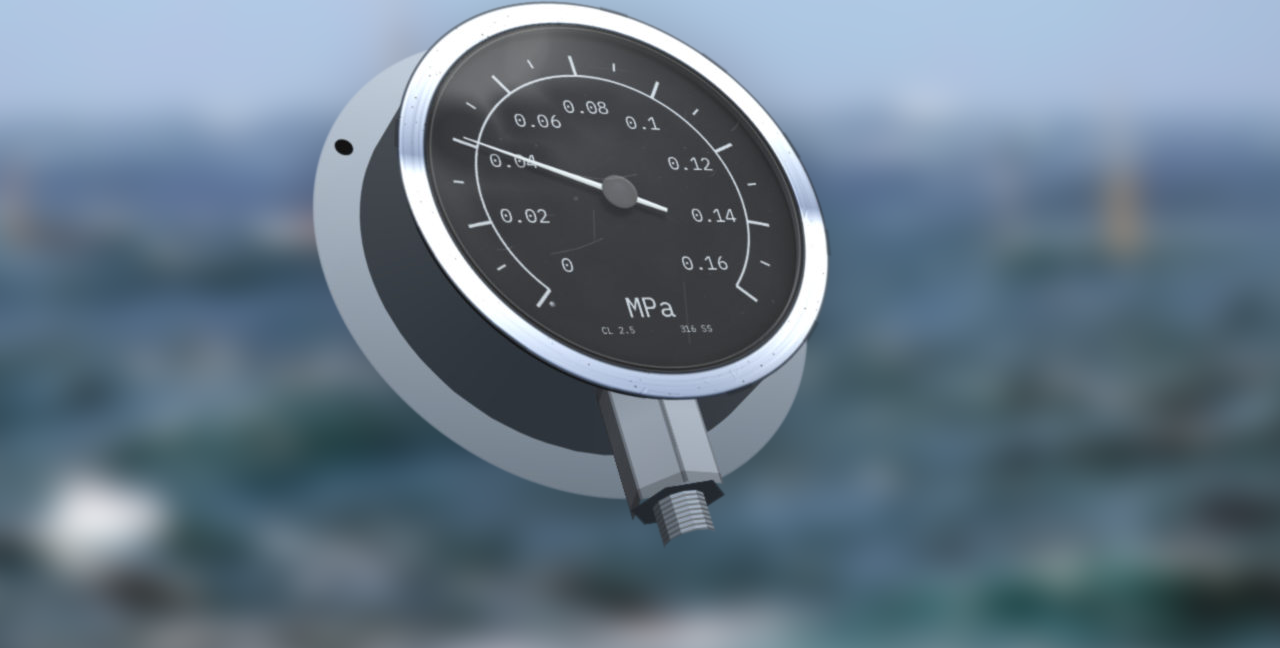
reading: 0.04MPa
